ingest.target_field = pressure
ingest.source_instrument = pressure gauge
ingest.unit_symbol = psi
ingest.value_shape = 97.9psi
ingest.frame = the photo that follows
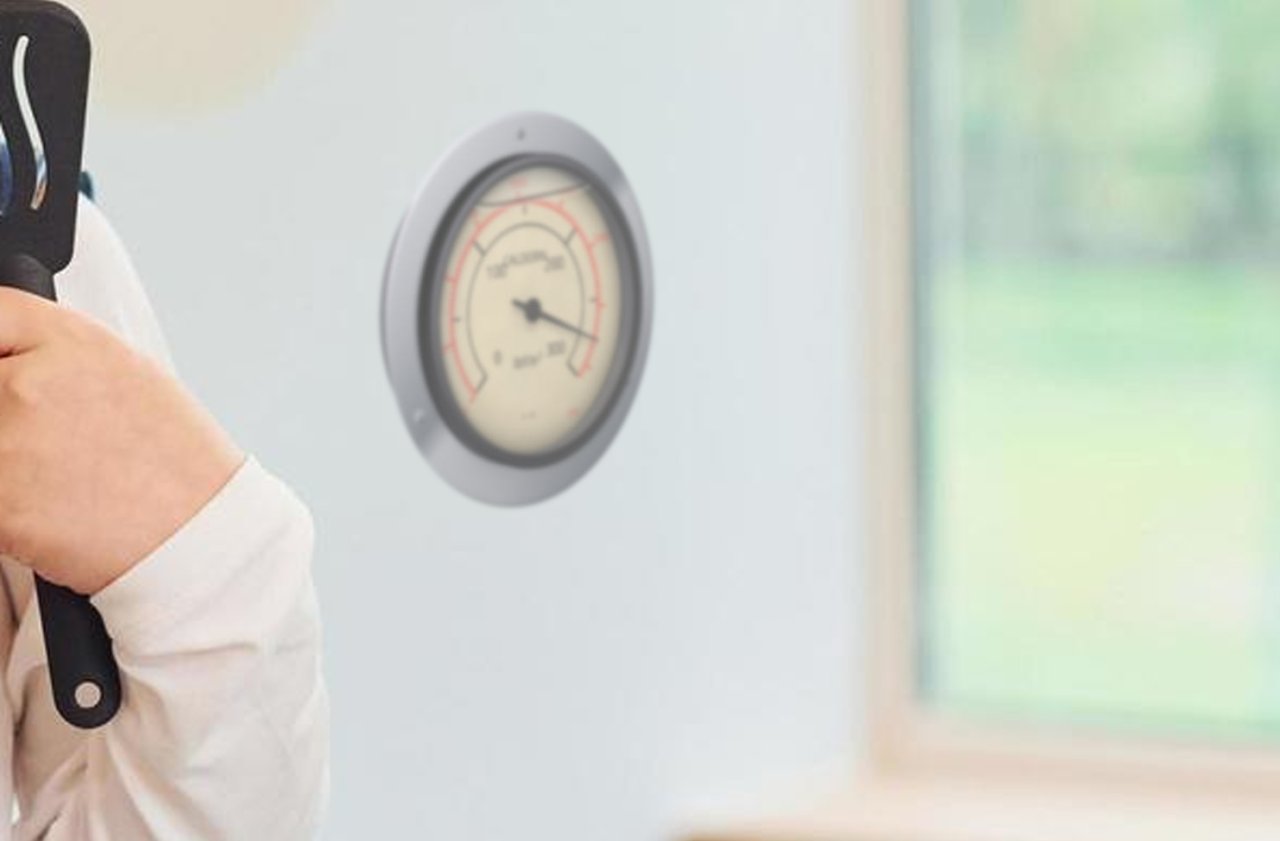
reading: 275psi
